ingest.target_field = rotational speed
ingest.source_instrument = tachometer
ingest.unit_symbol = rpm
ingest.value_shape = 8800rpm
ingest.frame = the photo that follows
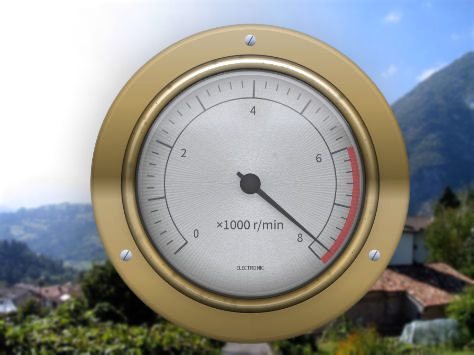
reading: 7800rpm
